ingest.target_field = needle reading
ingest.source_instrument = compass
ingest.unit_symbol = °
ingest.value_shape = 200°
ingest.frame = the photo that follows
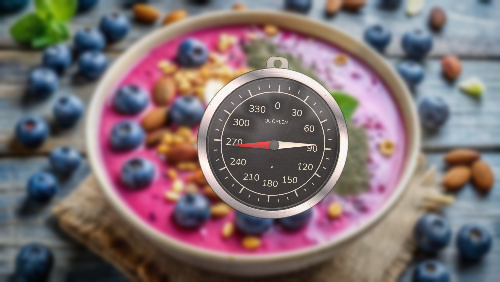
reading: 265°
